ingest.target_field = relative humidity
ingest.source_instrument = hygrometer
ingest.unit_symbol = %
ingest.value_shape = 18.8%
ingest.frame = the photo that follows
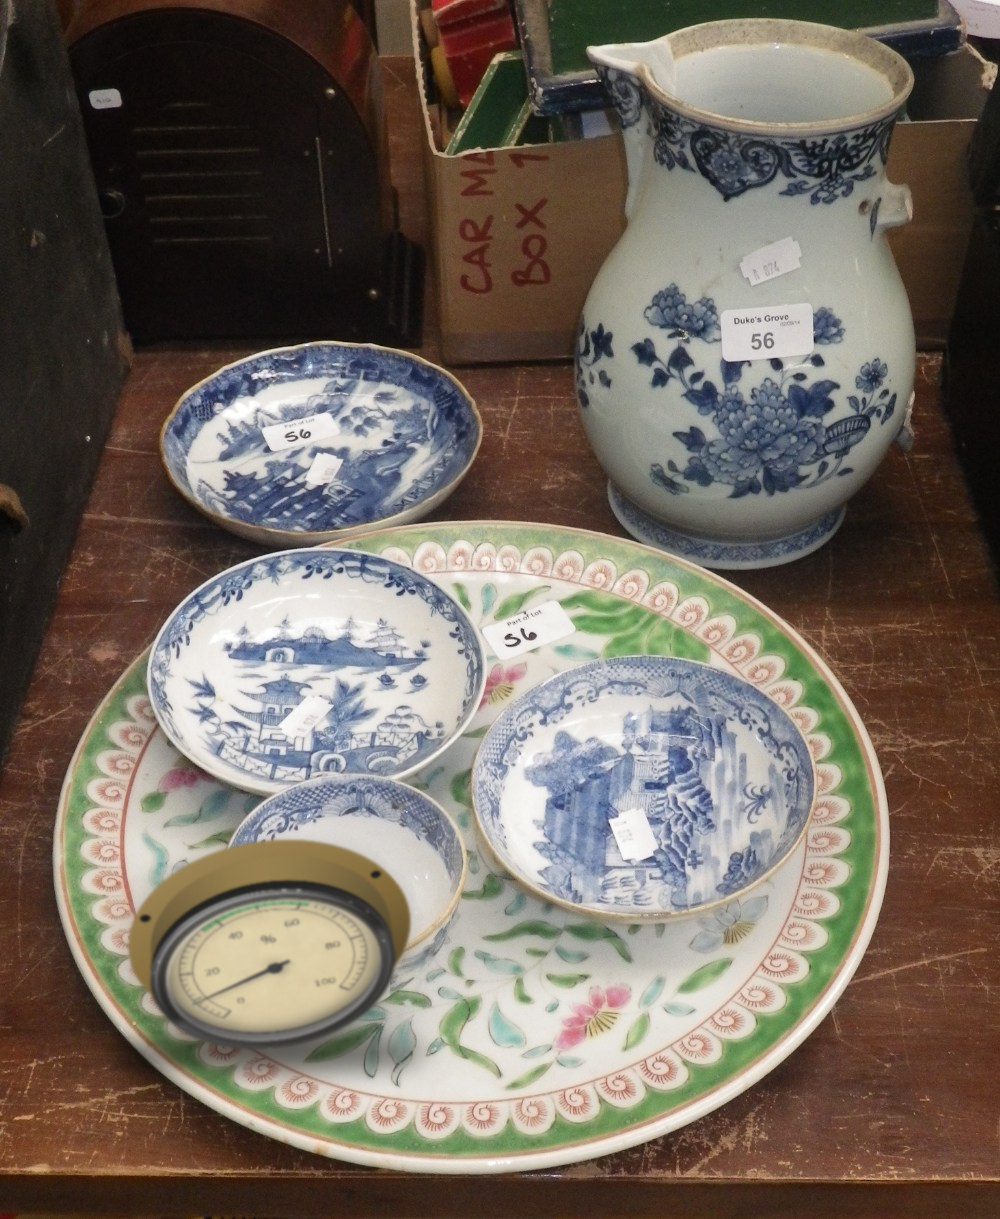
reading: 10%
